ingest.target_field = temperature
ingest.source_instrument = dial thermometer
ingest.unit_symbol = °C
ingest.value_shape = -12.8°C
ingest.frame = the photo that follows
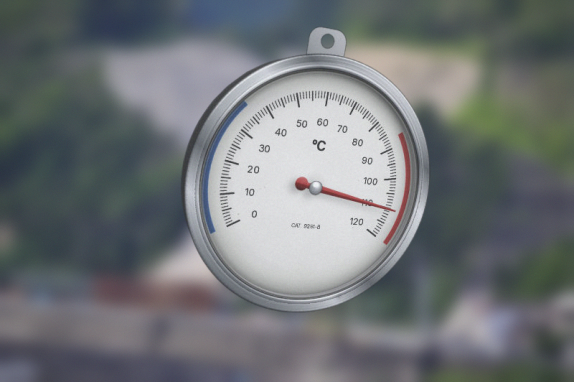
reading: 110°C
